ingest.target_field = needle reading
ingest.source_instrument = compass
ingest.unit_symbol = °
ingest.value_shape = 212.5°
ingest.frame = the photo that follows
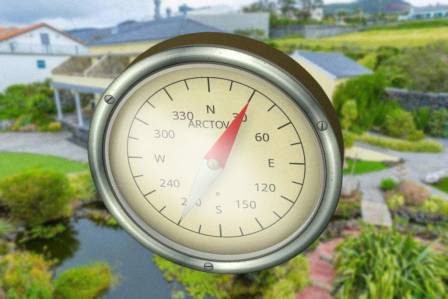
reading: 30°
